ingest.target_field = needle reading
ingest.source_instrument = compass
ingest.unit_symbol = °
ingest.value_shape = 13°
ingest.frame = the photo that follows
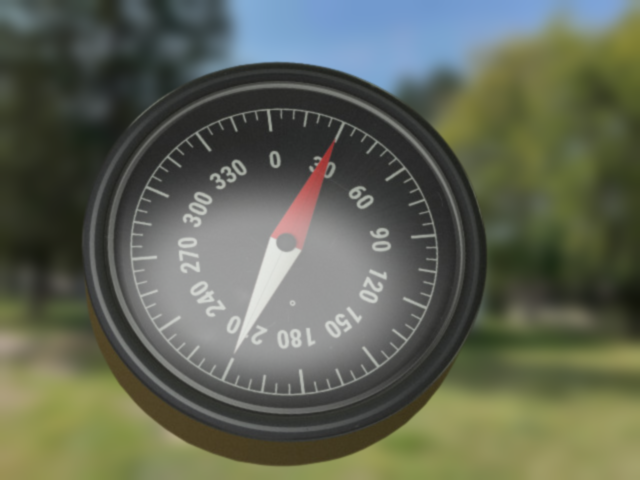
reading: 30°
